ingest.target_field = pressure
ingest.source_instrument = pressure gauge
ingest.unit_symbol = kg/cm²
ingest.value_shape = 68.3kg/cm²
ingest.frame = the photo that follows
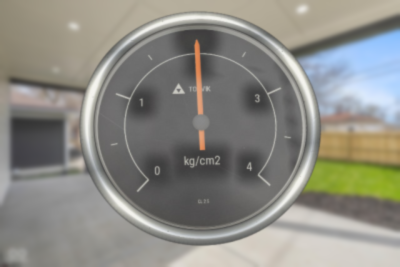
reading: 2kg/cm²
